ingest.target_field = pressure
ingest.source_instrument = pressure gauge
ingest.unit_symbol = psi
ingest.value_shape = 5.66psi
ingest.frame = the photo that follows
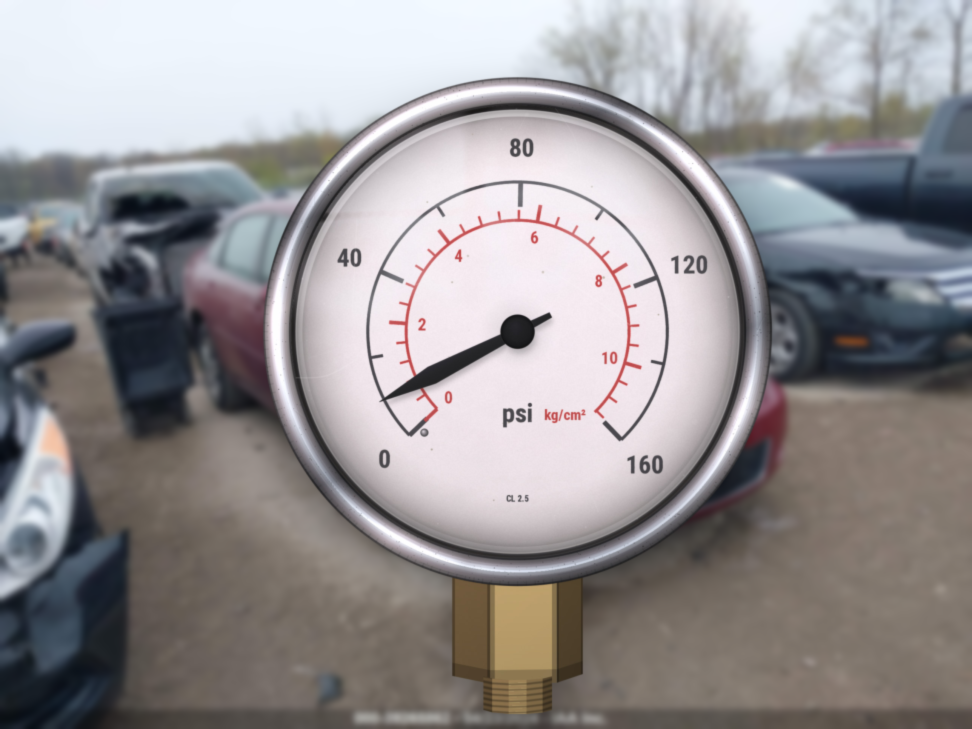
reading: 10psi
